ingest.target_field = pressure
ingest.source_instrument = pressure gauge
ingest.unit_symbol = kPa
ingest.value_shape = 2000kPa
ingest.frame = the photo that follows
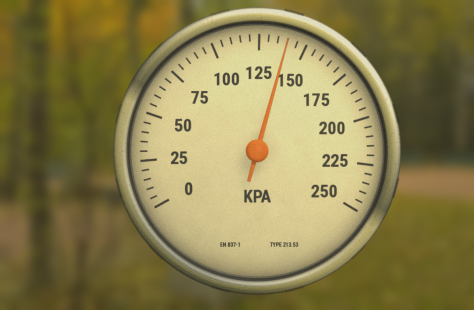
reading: 140kPa
